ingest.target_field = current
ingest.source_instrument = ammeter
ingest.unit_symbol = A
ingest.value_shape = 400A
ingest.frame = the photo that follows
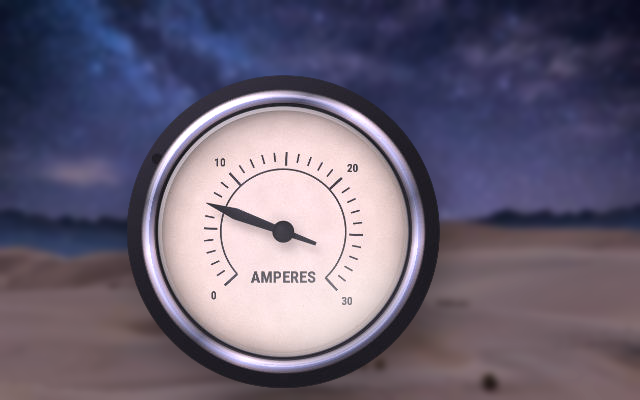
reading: 7A
